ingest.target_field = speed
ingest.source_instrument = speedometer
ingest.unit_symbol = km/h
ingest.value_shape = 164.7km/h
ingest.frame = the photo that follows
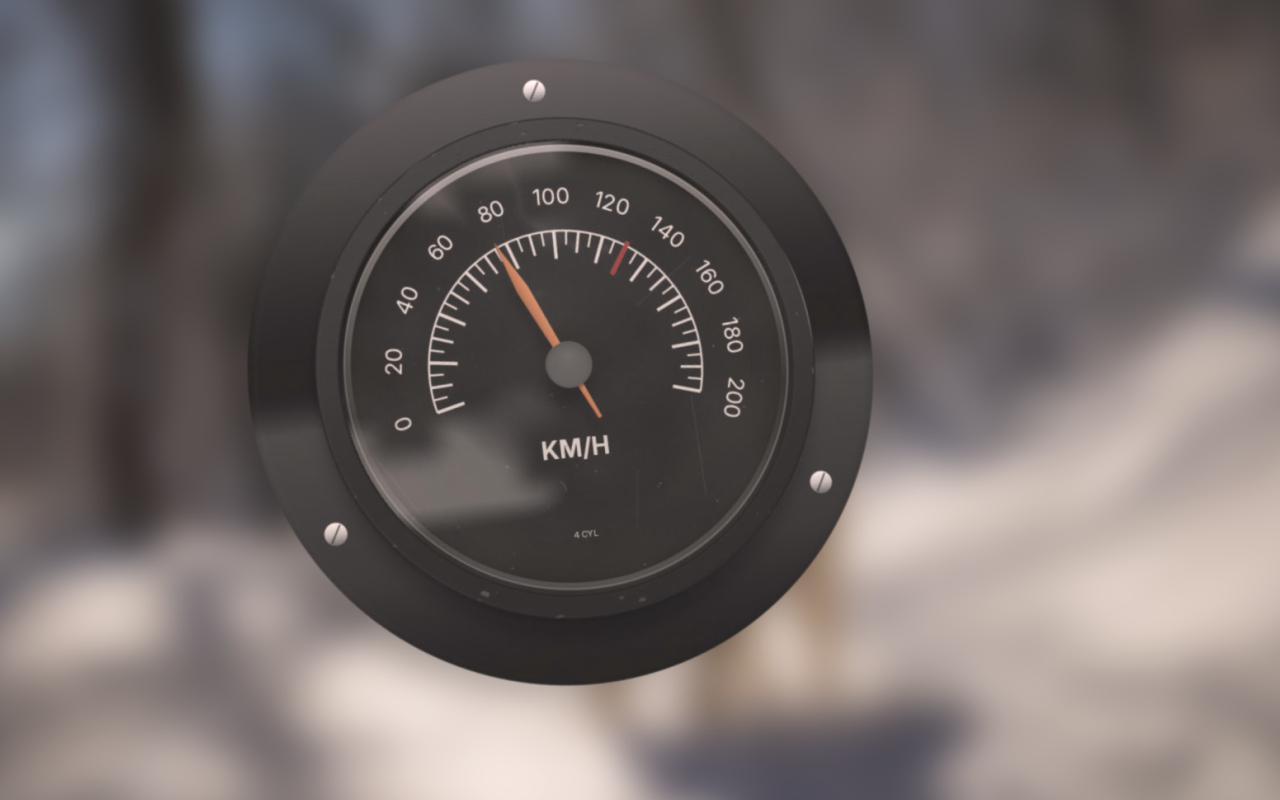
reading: 75km/h
